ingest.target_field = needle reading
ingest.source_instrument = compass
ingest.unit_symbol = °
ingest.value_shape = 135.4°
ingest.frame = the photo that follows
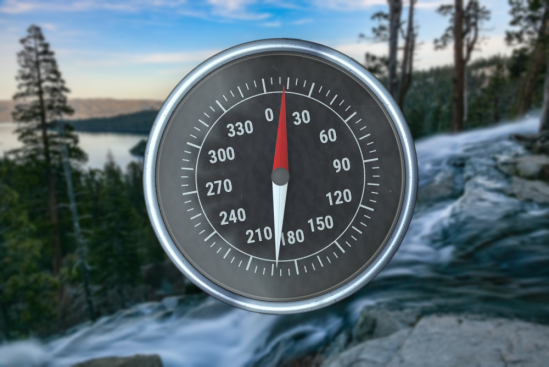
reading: 12.5°
